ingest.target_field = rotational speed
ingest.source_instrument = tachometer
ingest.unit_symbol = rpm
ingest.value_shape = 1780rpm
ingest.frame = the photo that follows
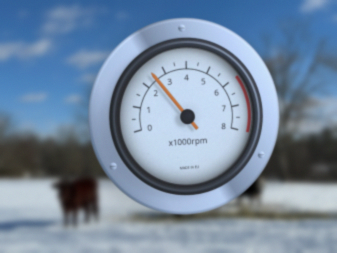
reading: 2500rpm
